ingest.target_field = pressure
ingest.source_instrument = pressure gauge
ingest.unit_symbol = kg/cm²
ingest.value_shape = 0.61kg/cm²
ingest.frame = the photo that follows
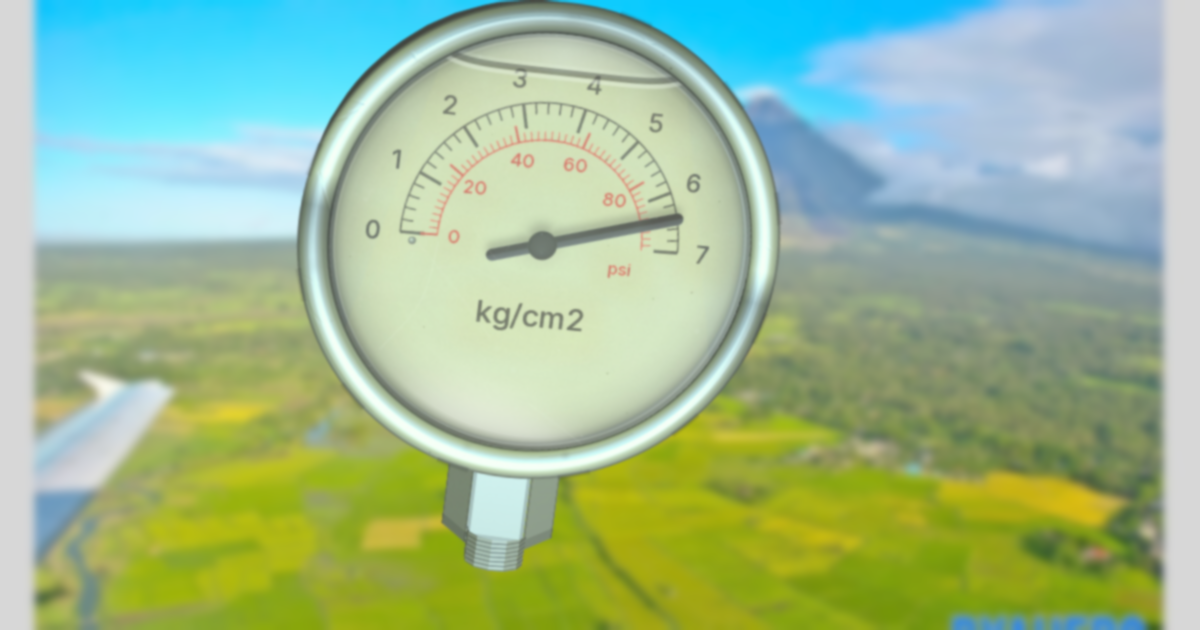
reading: 6.4kg/cm²
